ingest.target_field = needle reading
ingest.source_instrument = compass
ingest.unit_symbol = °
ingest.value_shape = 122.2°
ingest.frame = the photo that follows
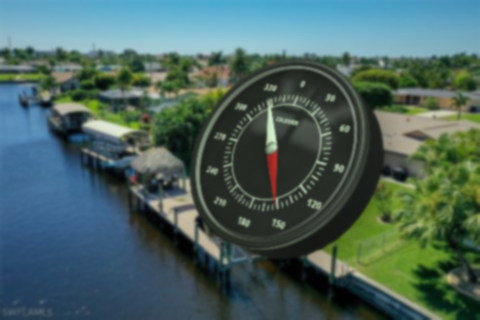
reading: 150°
